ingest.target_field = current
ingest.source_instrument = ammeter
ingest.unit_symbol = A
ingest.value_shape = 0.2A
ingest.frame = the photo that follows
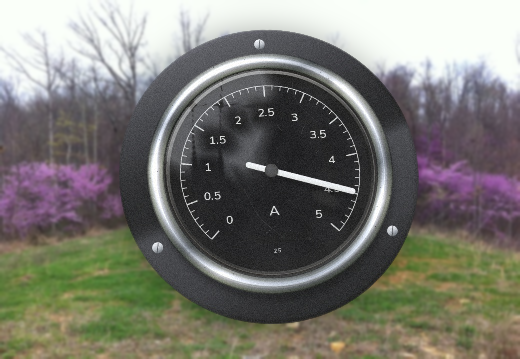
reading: 4.5A
